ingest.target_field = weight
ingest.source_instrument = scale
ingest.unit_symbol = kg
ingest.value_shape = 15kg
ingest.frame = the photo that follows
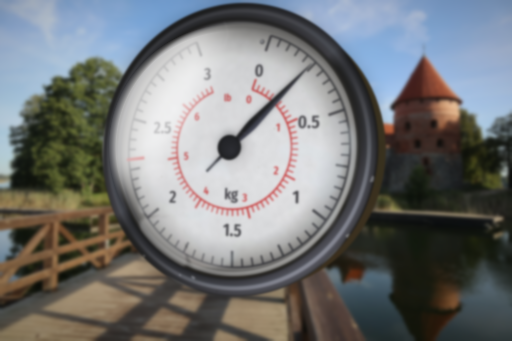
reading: 0.25kg
